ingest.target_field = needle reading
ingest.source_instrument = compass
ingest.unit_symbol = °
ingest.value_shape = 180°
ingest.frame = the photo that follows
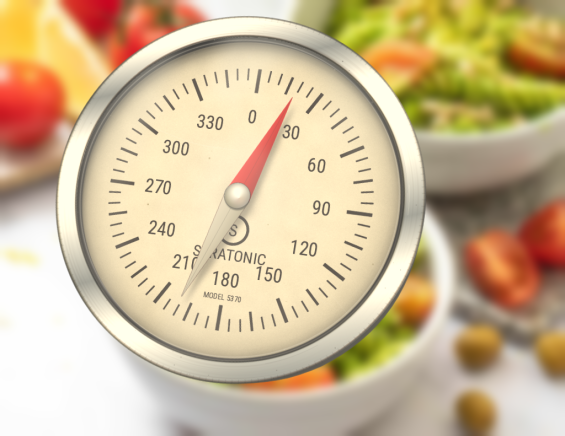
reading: 20°
